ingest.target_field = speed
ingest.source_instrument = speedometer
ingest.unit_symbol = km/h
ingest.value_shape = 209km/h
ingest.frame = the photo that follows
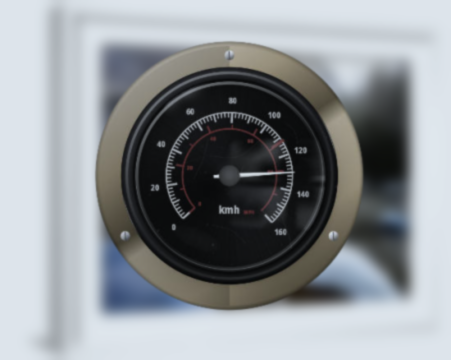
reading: 130km/h
